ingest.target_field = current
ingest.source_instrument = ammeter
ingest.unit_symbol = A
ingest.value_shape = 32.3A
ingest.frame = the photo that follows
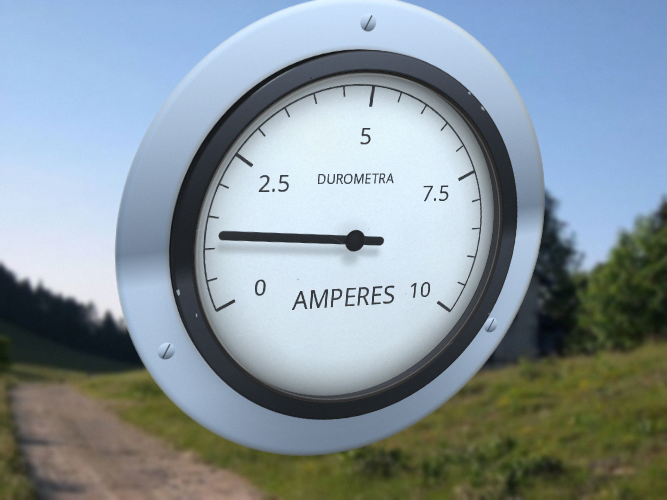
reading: 1.25A
